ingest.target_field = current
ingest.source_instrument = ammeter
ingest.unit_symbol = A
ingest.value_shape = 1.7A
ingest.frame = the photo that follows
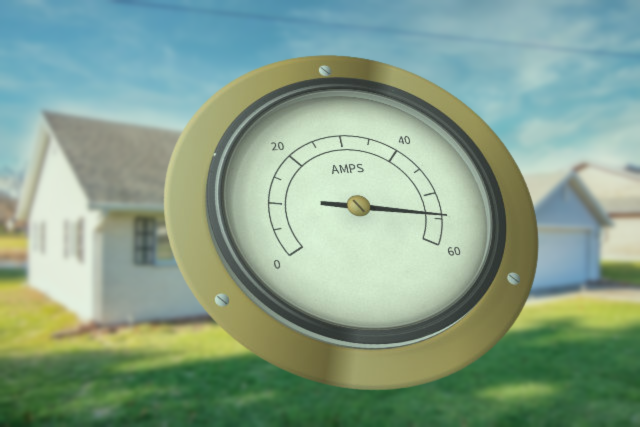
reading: 55A
